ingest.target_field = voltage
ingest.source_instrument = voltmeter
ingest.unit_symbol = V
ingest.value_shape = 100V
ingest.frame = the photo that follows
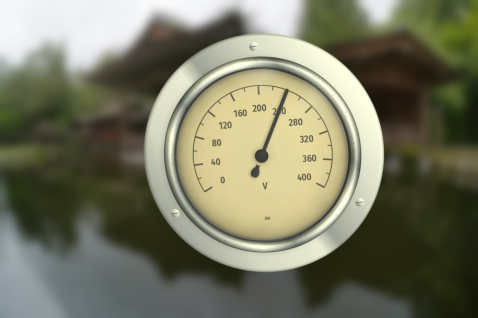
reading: 240V
